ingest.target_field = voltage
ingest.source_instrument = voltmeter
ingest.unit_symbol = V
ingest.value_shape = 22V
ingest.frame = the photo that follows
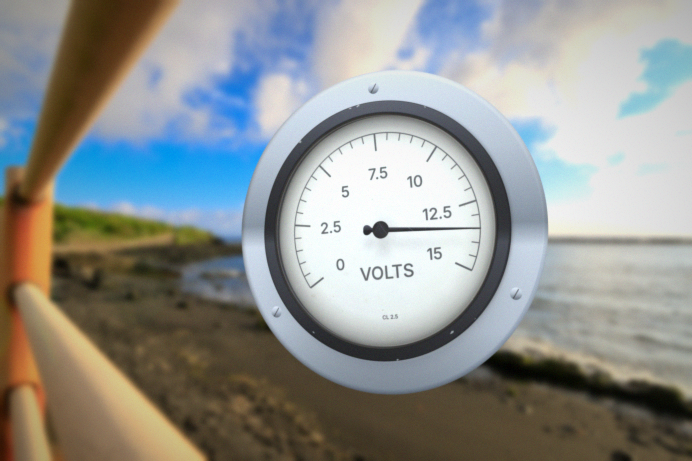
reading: 13.5V
